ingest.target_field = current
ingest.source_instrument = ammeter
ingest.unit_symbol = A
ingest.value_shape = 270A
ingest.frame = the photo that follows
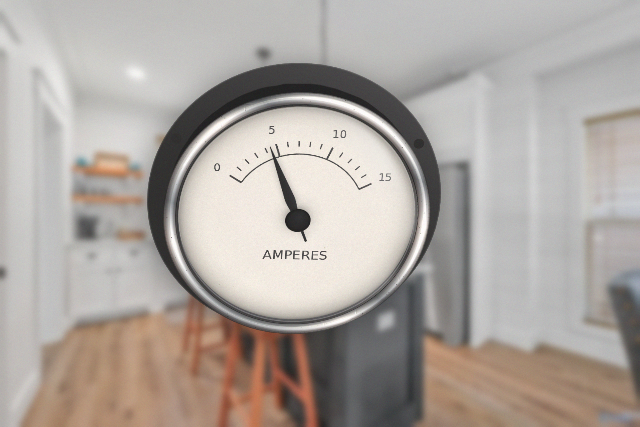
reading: 4.5A
